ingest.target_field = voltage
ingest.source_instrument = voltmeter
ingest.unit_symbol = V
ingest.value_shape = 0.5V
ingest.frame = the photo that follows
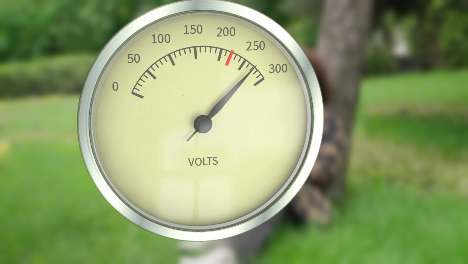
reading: 270V
